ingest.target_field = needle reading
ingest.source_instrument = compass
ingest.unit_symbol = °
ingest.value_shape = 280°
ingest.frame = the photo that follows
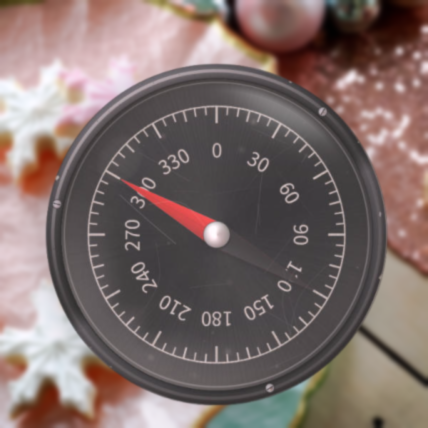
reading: 300°
